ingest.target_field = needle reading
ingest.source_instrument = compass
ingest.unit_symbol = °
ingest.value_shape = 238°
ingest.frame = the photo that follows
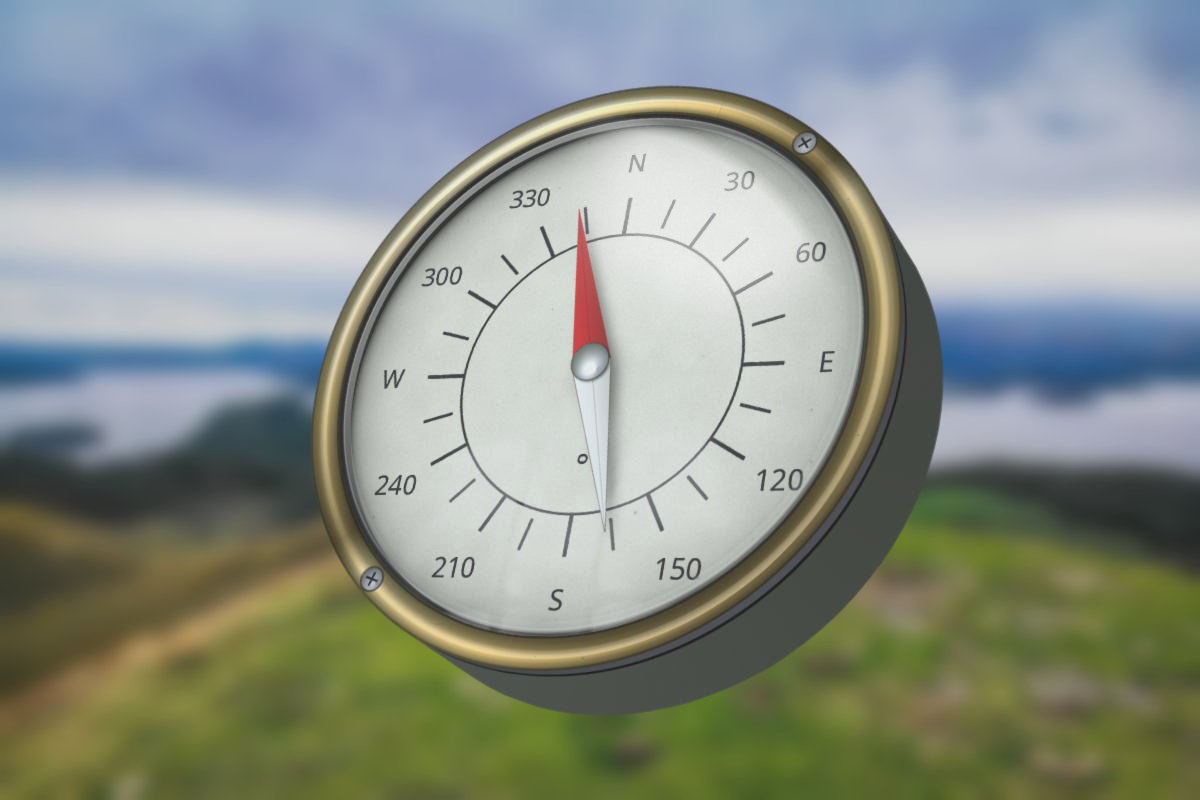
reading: 345°
